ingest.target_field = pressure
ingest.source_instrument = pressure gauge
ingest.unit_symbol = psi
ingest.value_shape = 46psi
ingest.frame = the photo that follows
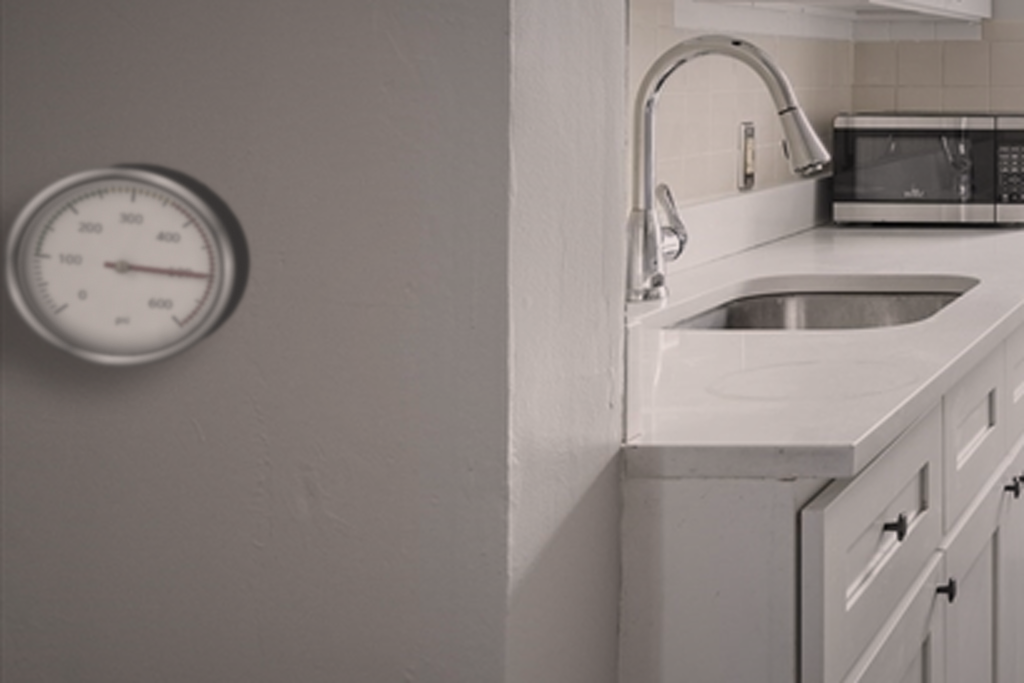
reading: 500psi
